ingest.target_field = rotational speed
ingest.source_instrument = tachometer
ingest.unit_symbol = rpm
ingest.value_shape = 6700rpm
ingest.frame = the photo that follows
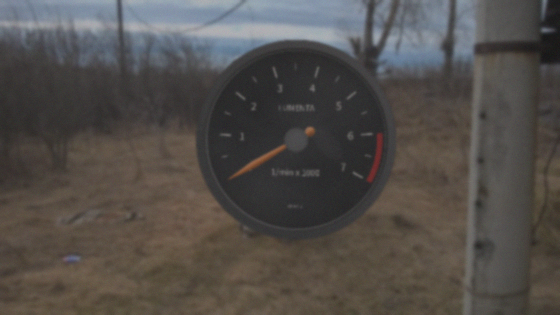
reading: 0rpm
